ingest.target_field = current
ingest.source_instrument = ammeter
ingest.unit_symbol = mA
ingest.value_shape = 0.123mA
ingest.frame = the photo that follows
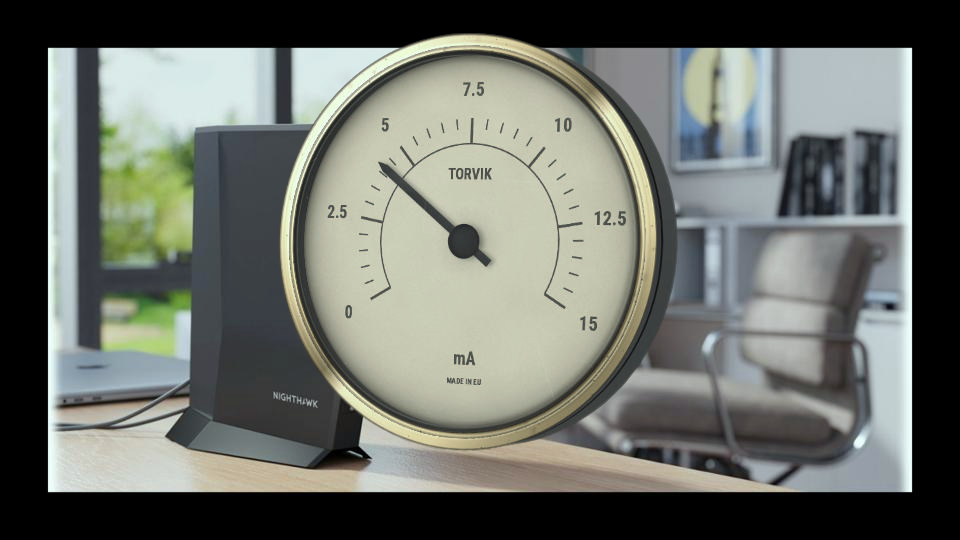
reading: 4.25mA
